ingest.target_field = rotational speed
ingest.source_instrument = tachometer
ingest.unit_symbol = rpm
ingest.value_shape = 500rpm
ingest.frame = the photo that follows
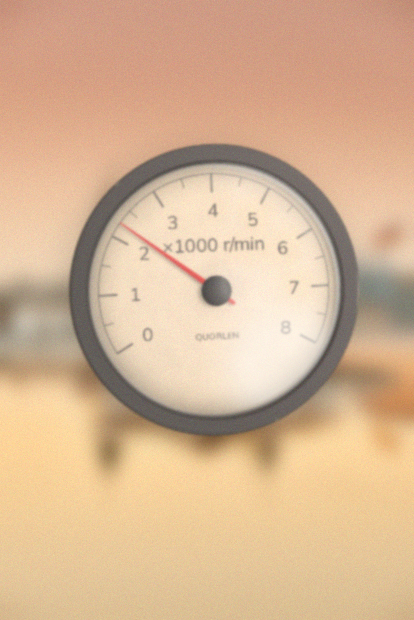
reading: 2250rpm
